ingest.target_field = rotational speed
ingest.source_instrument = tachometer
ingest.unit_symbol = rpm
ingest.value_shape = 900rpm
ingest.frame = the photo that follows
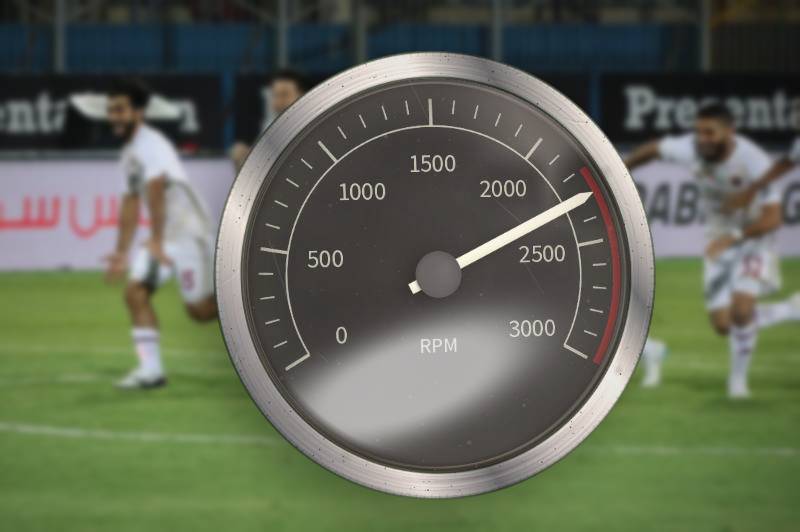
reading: 2300rpm
